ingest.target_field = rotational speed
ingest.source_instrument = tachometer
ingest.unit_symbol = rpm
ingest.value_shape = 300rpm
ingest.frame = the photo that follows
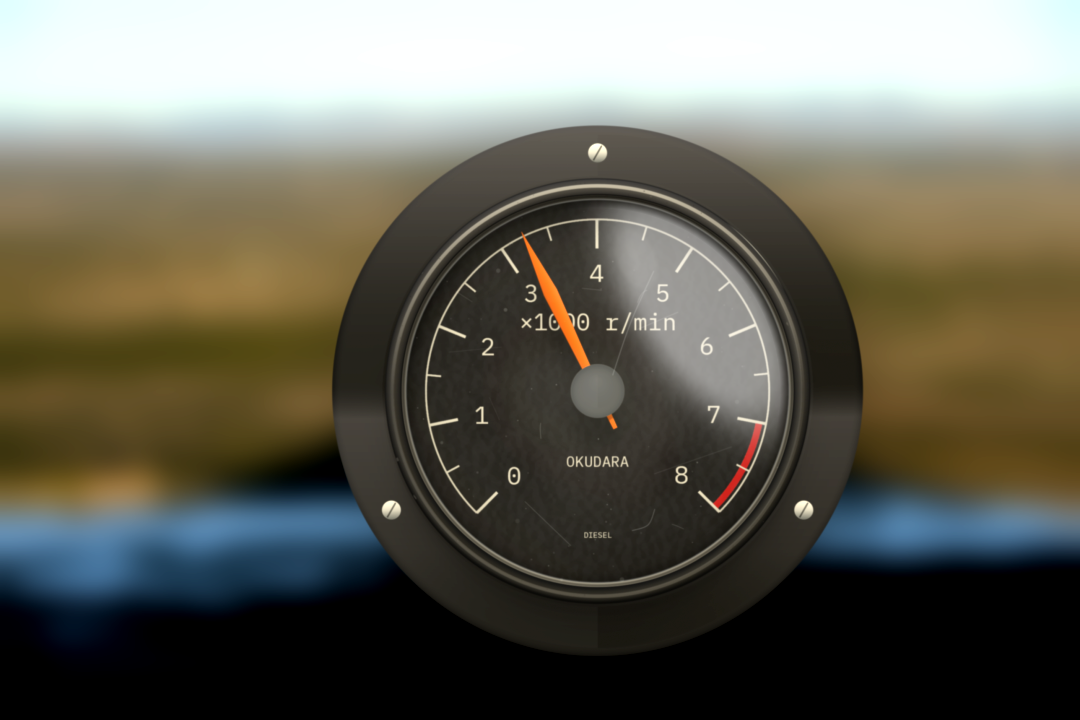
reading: 3250rpm
